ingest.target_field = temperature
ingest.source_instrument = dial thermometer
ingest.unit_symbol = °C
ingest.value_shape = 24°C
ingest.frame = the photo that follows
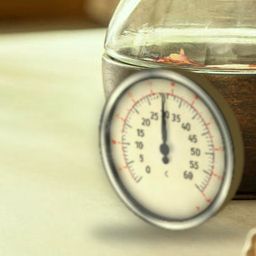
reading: 30°C
